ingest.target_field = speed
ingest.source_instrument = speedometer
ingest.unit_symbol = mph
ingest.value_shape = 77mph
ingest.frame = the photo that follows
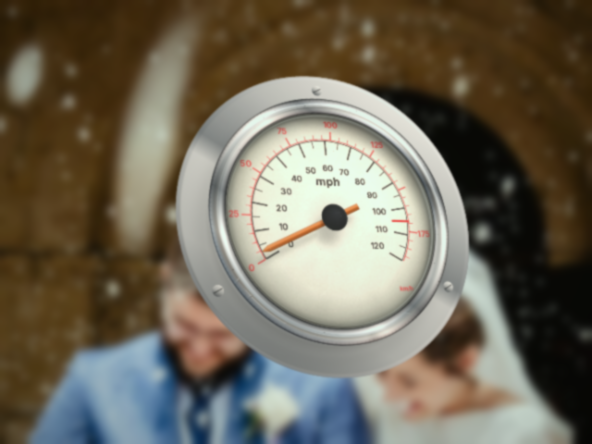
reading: 2.5mph
